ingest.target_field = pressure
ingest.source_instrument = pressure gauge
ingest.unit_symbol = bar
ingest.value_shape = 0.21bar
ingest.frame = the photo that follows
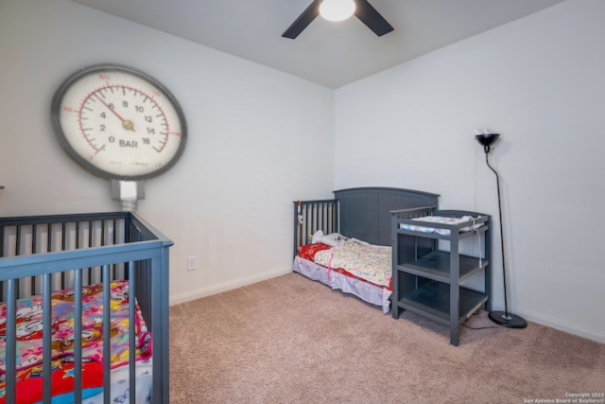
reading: 5.5bar
